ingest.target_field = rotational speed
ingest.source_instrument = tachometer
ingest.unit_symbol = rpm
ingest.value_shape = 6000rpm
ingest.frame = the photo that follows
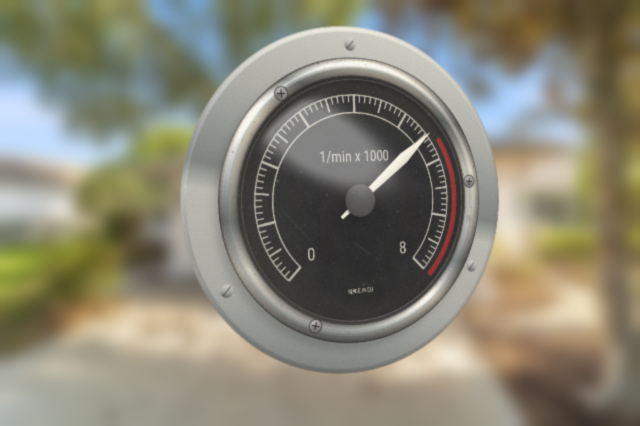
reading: 5500rpm
